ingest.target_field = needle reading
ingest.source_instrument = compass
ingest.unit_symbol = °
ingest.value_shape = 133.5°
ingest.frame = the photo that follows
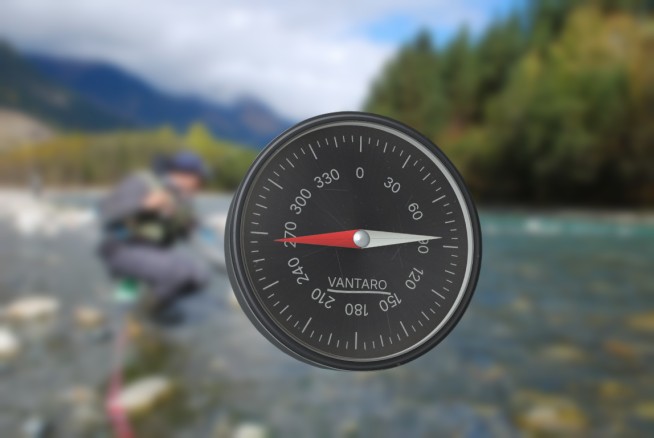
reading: 265°
